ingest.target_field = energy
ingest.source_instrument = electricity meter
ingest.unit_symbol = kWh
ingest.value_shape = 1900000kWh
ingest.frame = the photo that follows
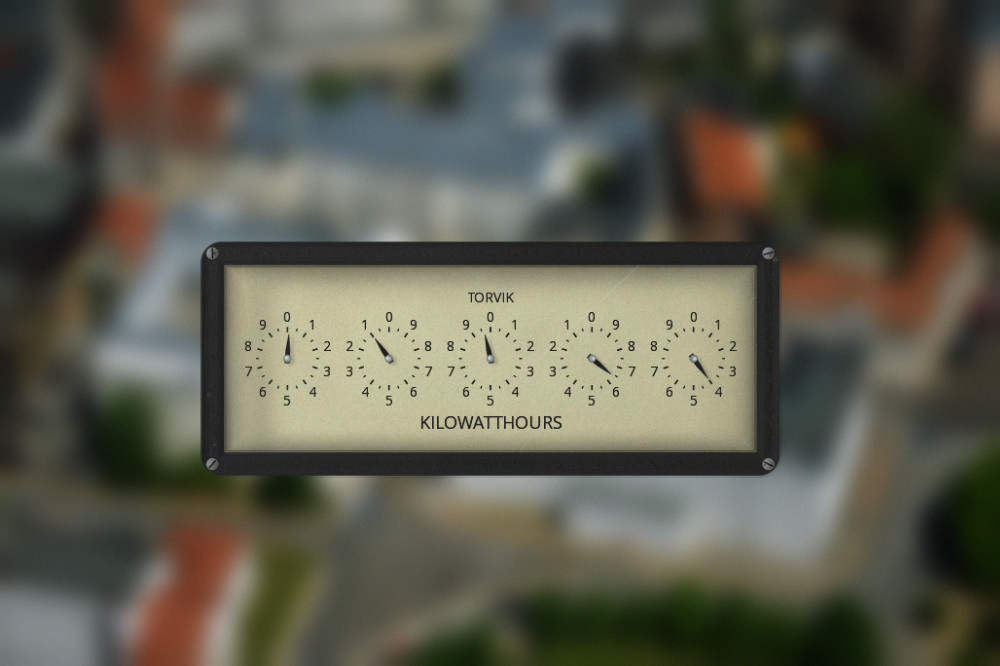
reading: 964kWh
